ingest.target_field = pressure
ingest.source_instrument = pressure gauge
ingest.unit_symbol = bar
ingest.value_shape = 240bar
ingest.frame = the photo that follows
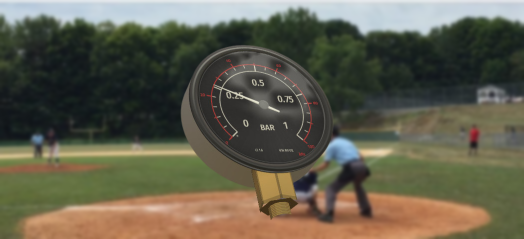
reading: 0.25bar
